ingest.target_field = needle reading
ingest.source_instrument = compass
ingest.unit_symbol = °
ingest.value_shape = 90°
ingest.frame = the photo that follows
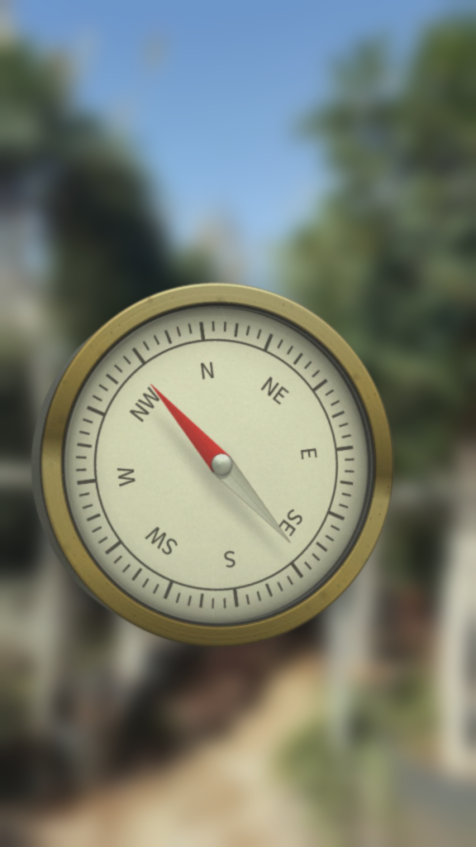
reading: 325°
